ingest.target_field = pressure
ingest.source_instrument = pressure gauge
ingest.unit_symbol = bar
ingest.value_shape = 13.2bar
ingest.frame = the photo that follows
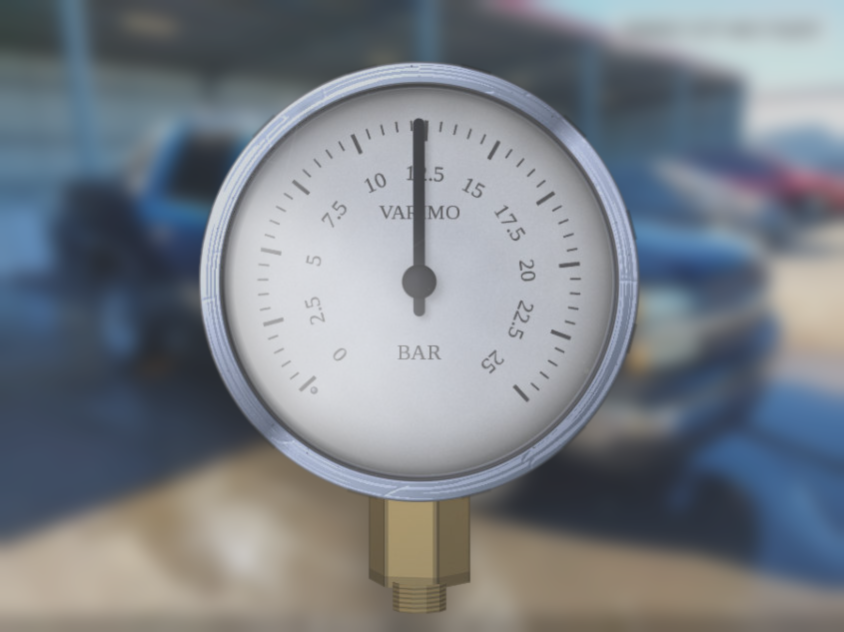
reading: 12.25bar
